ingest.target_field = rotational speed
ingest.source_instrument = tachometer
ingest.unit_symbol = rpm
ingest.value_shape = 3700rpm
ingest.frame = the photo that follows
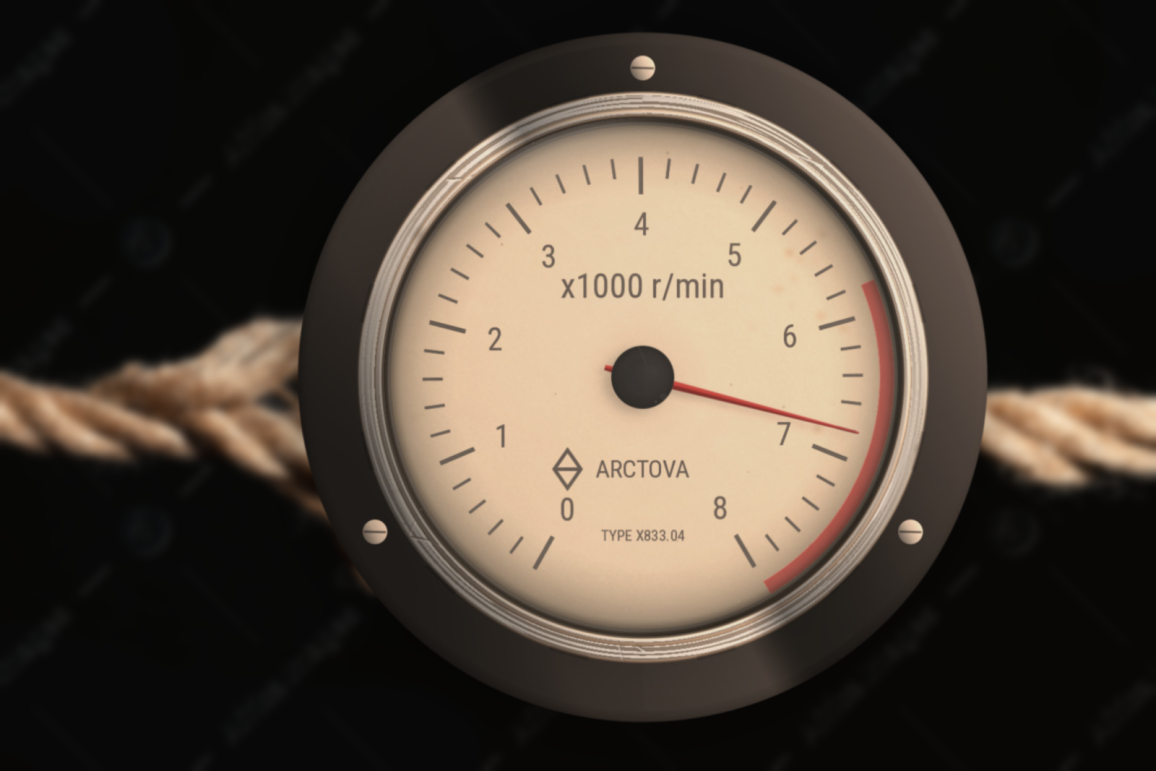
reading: 6800rpm
